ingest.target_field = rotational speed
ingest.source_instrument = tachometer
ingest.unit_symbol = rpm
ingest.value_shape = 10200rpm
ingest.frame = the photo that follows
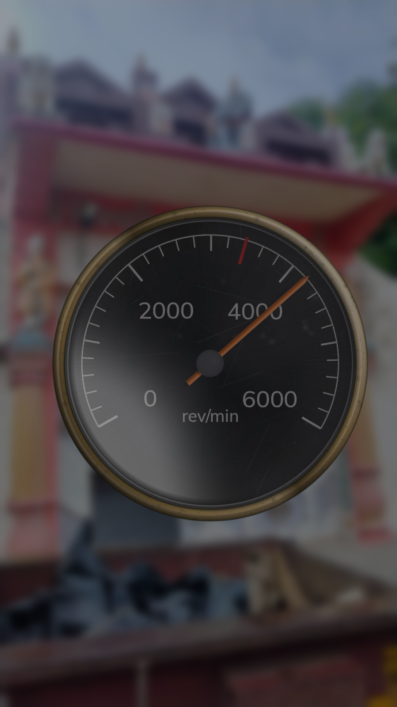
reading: 4200rpm
